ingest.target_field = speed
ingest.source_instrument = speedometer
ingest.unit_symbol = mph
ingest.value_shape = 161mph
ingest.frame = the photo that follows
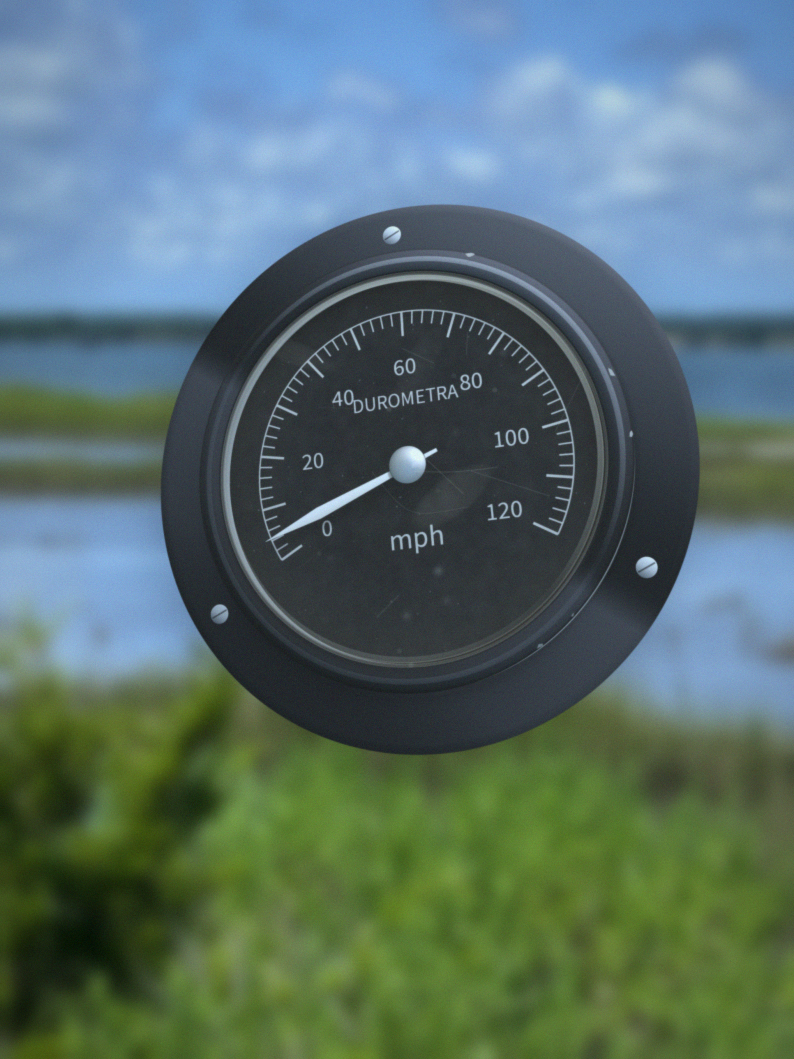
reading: 4mph
